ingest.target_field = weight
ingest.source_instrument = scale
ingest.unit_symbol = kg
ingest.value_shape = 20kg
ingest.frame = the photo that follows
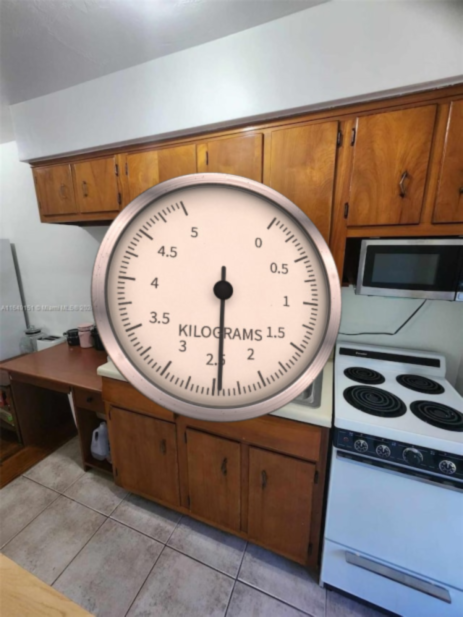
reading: 2.45kg
